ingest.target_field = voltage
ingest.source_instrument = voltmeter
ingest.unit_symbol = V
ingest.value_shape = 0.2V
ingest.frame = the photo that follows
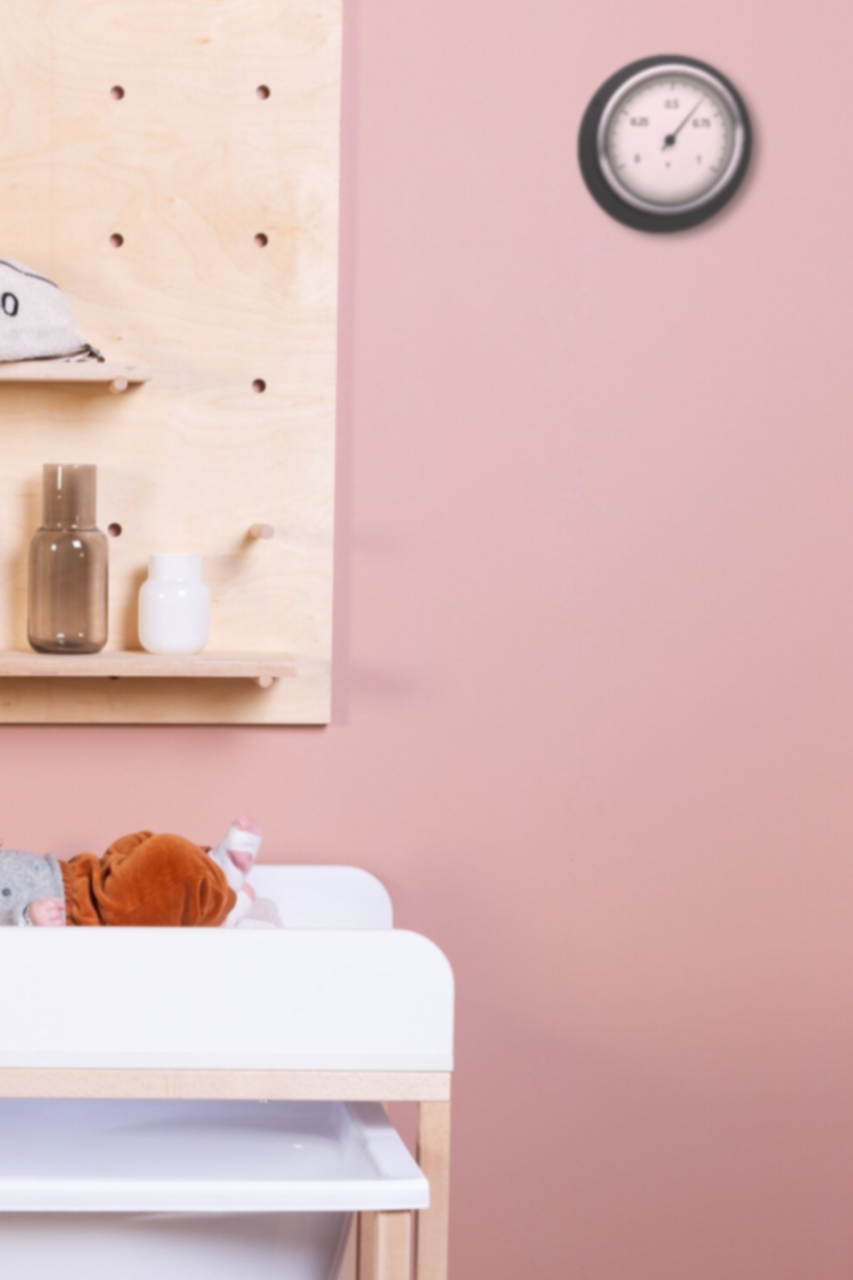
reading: 0.65V
